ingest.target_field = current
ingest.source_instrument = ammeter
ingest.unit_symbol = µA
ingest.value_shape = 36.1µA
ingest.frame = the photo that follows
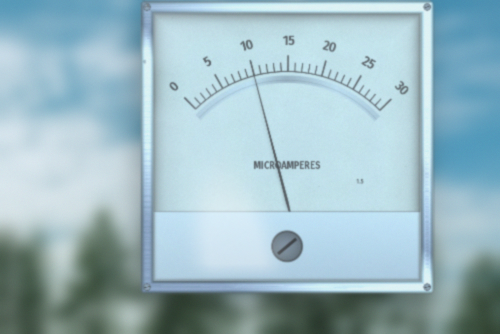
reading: 10µA
